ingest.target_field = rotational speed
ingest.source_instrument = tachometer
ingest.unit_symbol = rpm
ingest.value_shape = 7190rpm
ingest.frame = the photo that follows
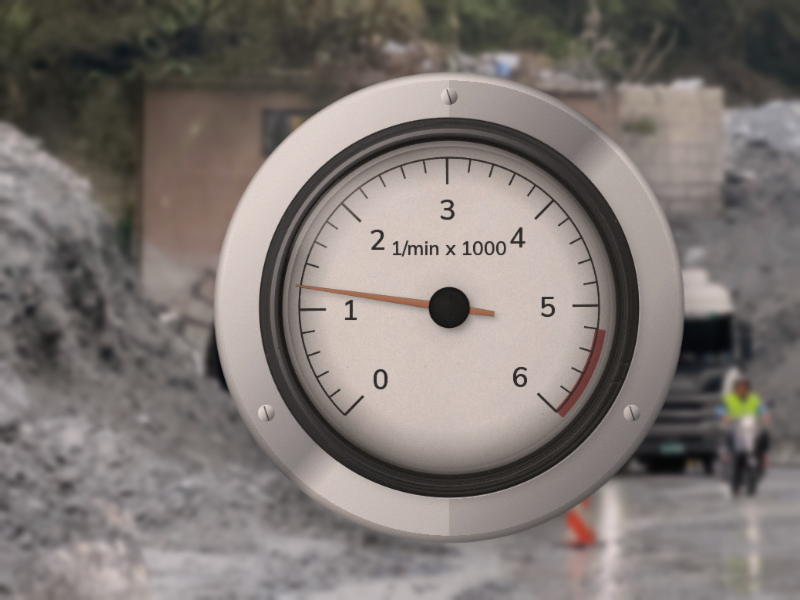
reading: 1200rpm
